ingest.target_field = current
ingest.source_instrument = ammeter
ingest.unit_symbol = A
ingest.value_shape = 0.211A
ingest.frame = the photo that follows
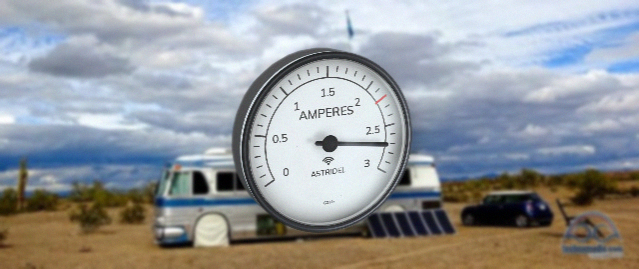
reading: 2.7A
